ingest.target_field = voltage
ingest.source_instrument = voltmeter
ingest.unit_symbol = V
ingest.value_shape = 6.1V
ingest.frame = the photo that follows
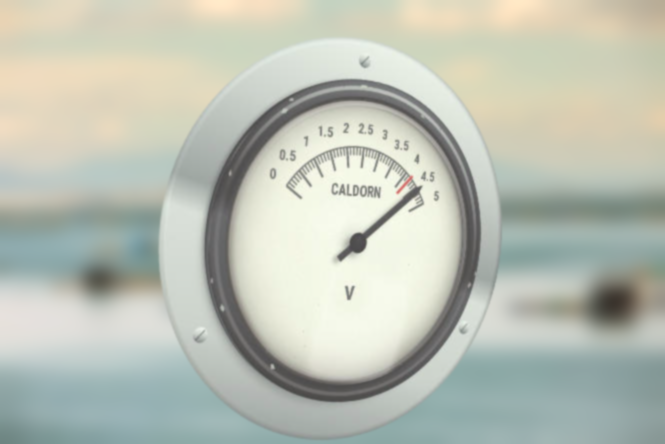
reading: 4.5V
